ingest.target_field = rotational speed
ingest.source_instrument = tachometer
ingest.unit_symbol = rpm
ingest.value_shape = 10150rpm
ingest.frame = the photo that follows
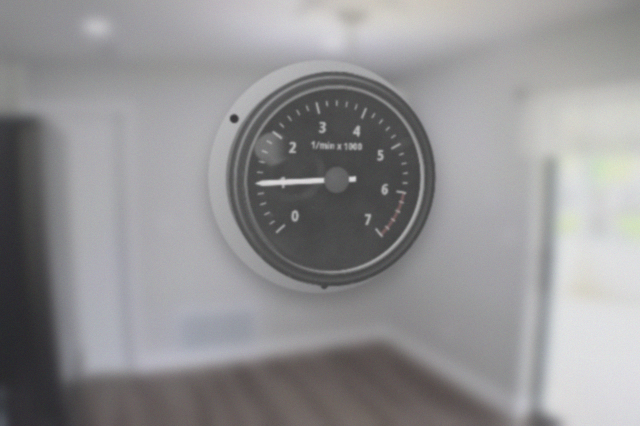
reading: 1000rpm
